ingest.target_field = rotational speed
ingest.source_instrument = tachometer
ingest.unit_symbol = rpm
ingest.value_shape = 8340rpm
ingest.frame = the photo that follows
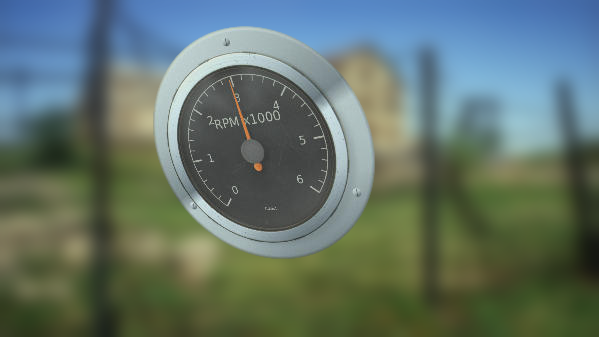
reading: 3000rpm
